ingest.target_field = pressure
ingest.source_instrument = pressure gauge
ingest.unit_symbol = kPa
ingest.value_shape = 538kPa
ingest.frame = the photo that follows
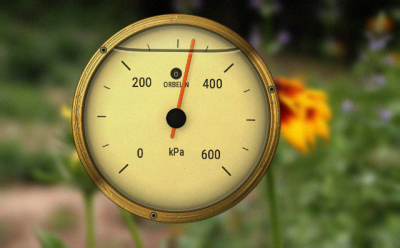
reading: 325kPa
